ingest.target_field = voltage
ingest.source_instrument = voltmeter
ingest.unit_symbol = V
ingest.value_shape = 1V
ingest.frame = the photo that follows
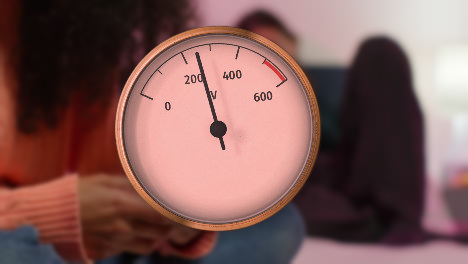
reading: 250V
